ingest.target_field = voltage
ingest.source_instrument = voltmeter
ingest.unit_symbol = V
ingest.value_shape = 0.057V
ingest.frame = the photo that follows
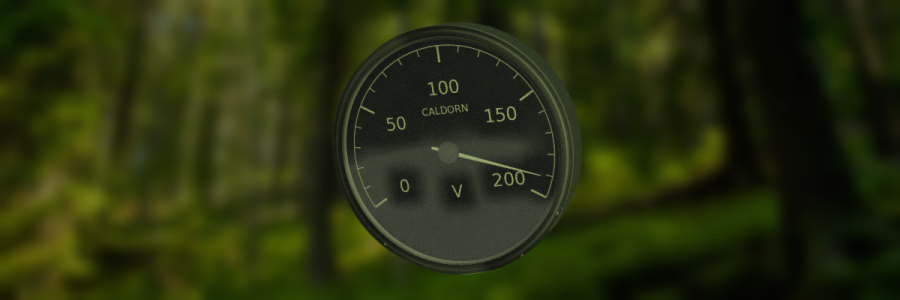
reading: 190V
